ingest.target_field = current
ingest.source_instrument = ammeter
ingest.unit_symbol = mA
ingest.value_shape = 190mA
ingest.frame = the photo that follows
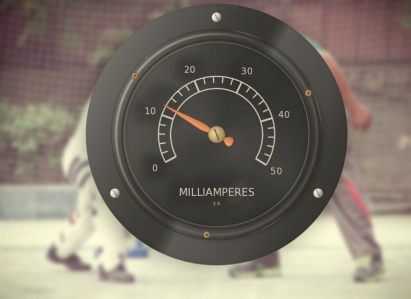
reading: 12mA
